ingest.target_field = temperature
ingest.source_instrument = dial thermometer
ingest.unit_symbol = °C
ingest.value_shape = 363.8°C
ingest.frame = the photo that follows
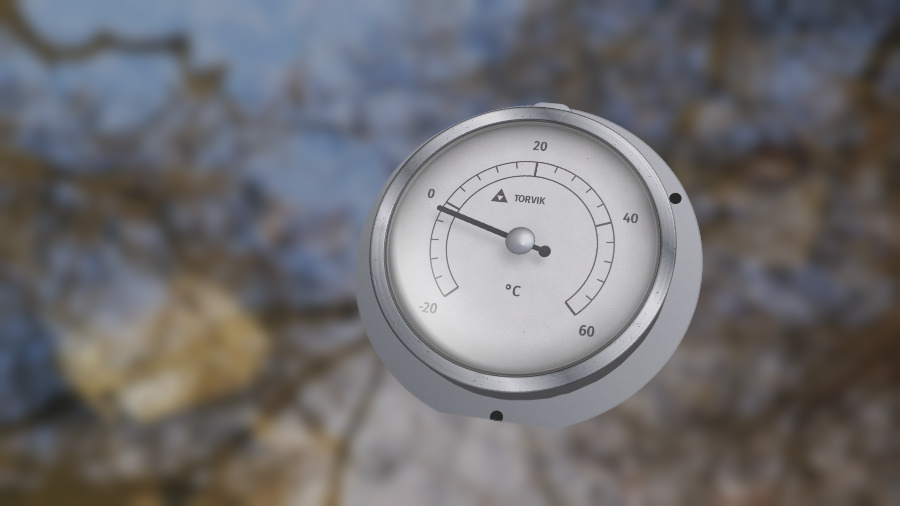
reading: -2°C
